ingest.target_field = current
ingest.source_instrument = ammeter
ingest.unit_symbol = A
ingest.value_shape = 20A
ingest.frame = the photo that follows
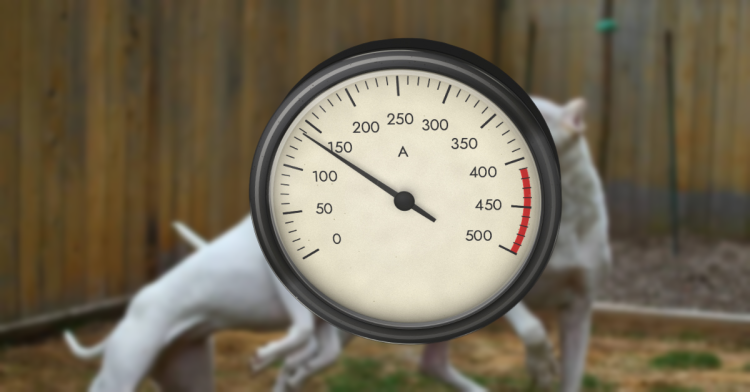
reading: 140A
